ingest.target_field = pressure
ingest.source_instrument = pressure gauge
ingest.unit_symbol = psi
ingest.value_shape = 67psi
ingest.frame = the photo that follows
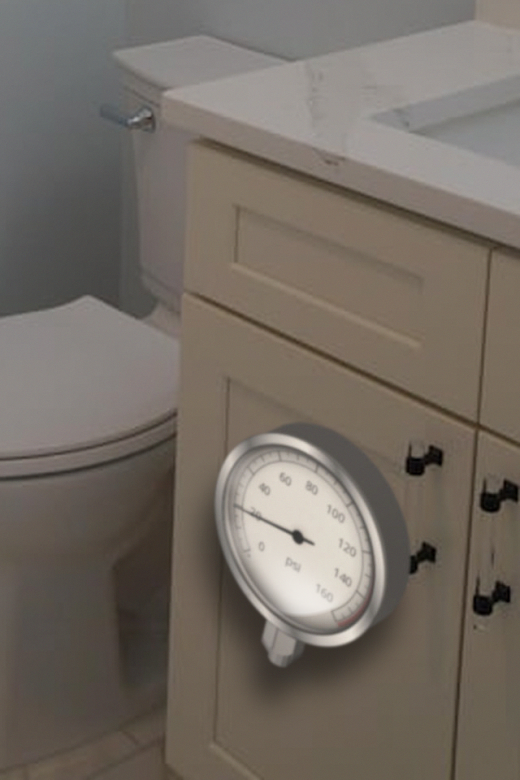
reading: 20psi
